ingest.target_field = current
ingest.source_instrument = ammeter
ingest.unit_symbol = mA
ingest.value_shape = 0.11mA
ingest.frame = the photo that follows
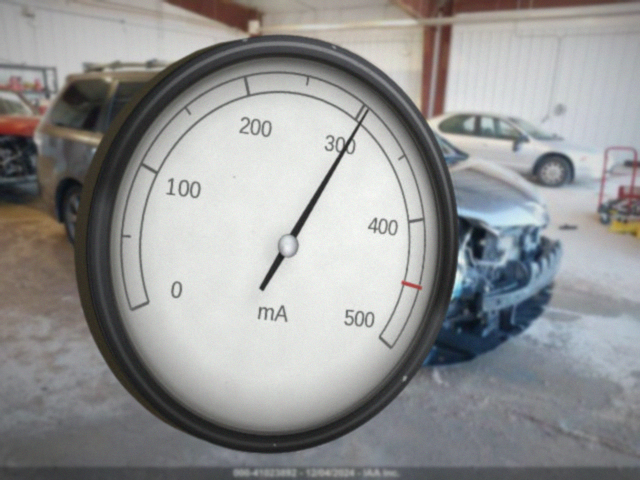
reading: 300mA
